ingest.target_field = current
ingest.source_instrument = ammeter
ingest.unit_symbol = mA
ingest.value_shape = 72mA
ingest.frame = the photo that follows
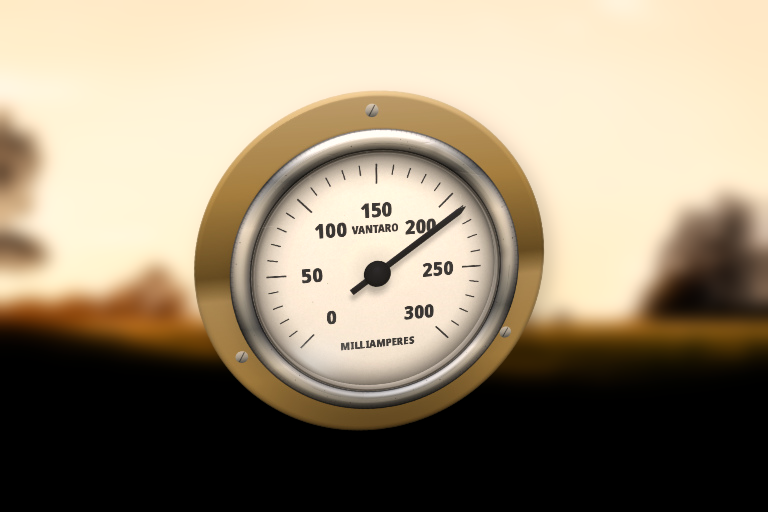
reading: 210mA
